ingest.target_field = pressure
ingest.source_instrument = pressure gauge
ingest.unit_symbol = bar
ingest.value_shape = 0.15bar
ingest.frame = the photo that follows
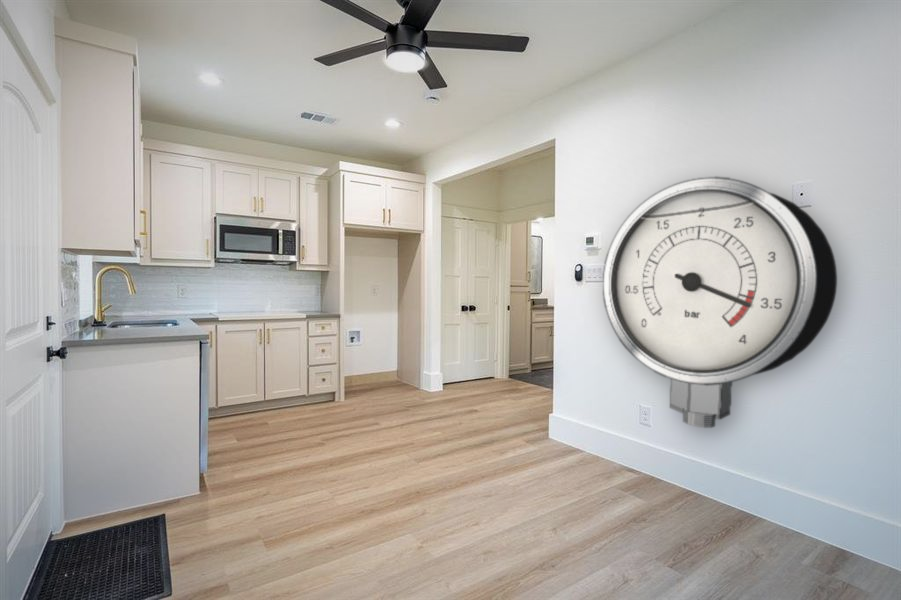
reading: 3.6bar
